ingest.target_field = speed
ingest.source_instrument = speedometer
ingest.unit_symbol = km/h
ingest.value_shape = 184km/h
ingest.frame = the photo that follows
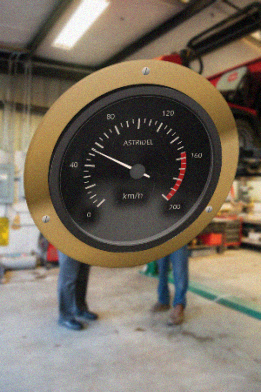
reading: 55km/h
